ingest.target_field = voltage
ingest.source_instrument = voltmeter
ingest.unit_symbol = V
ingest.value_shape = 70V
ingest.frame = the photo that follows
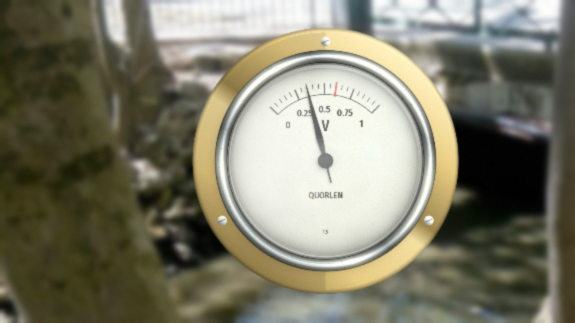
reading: 0.35V
